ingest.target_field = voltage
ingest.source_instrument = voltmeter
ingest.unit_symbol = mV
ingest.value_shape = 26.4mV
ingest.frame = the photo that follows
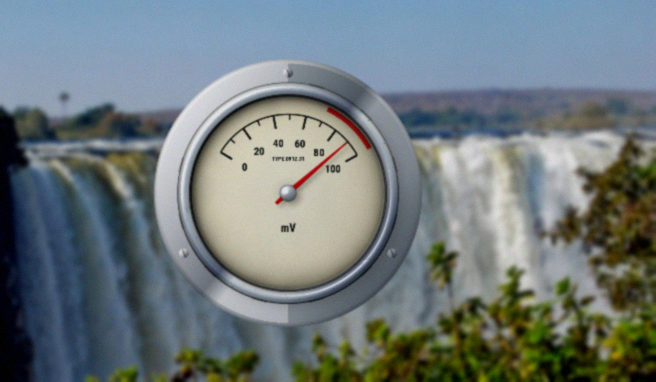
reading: 90mV
